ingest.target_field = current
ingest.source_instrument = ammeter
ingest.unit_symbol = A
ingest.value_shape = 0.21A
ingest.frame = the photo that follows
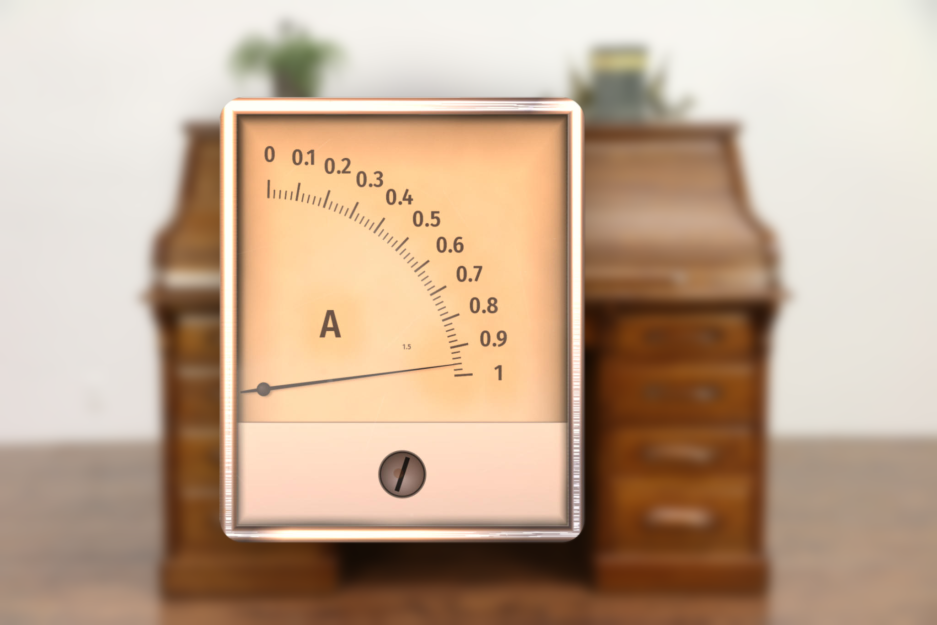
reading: 0.96A
